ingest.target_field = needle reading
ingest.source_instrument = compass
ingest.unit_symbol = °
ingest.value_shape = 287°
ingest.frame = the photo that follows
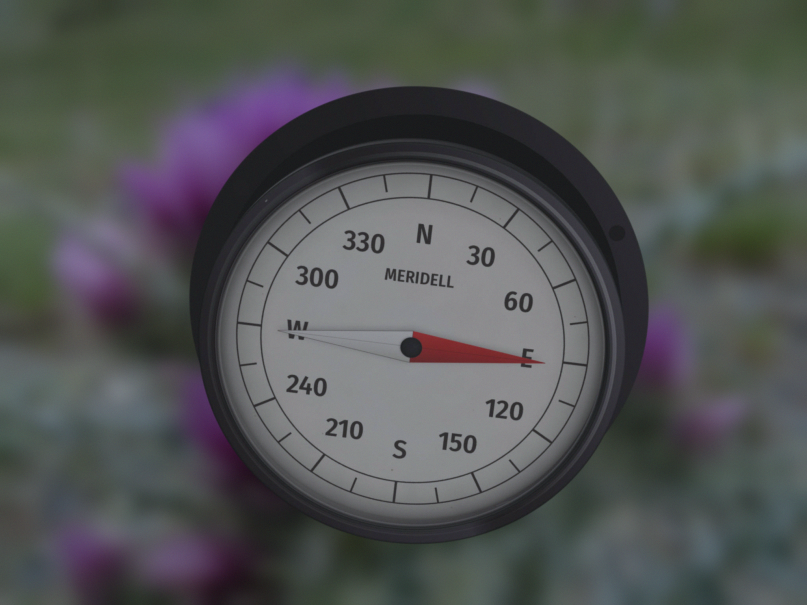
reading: 90°
